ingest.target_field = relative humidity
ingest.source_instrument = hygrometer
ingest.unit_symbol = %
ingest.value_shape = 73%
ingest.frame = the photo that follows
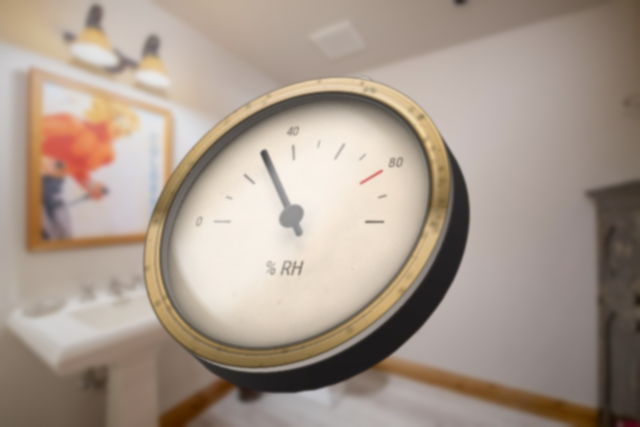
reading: 30%
